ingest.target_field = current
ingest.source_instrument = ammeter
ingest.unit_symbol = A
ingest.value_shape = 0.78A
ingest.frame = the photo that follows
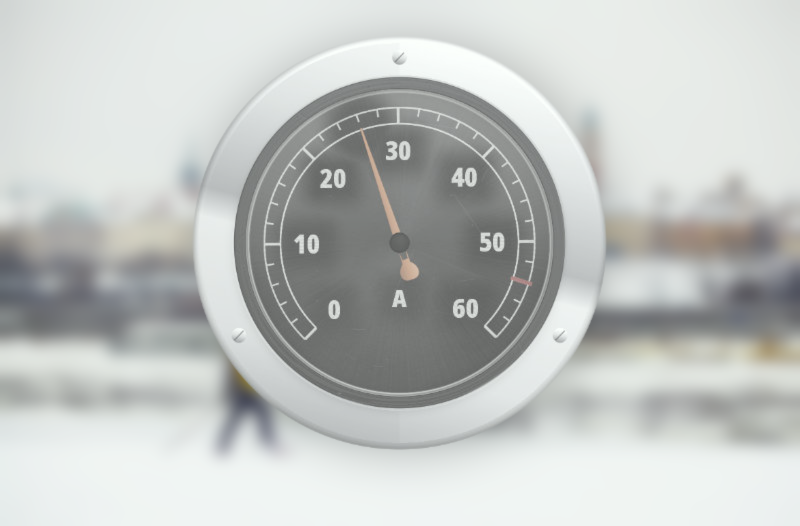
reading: 26A
